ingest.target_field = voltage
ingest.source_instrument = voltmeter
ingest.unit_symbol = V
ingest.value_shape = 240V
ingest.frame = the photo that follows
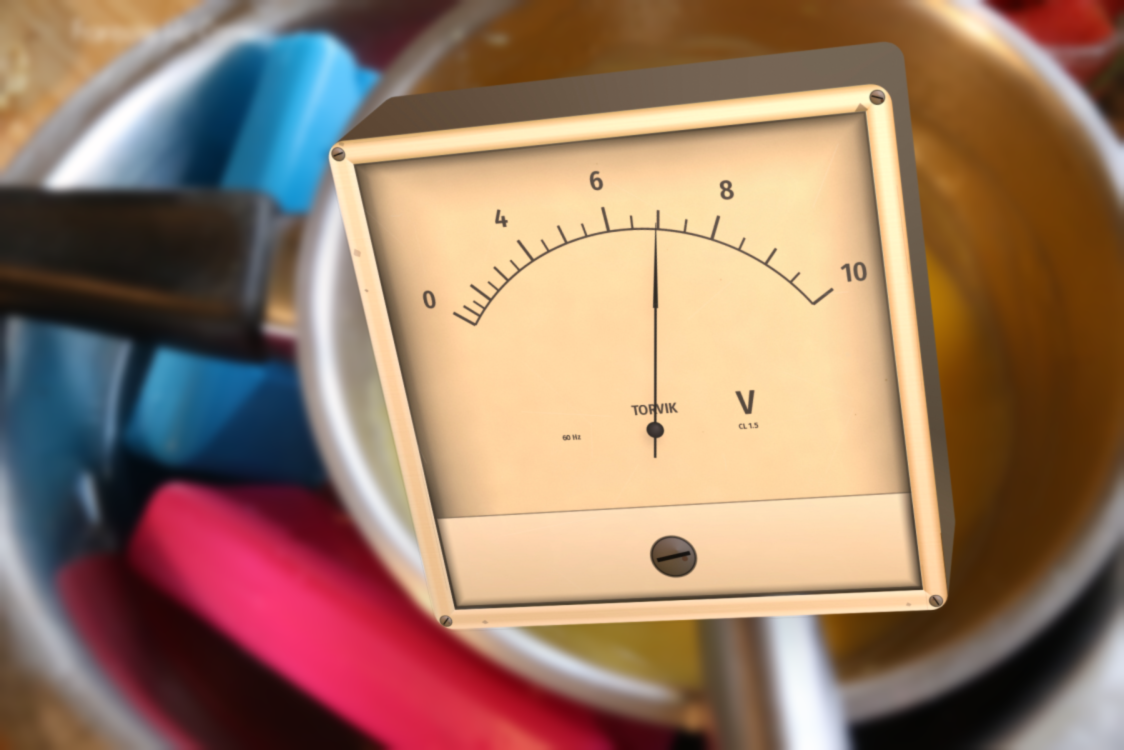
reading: 7V
